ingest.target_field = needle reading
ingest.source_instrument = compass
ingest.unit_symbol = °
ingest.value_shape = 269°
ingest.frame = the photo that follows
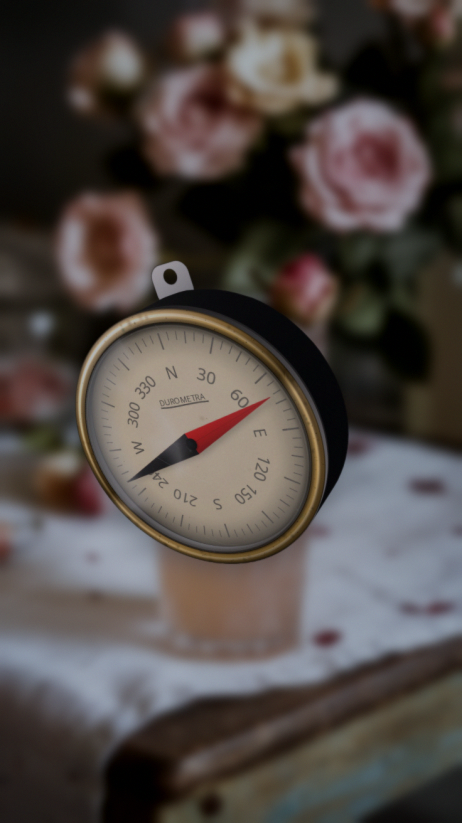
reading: 70°
